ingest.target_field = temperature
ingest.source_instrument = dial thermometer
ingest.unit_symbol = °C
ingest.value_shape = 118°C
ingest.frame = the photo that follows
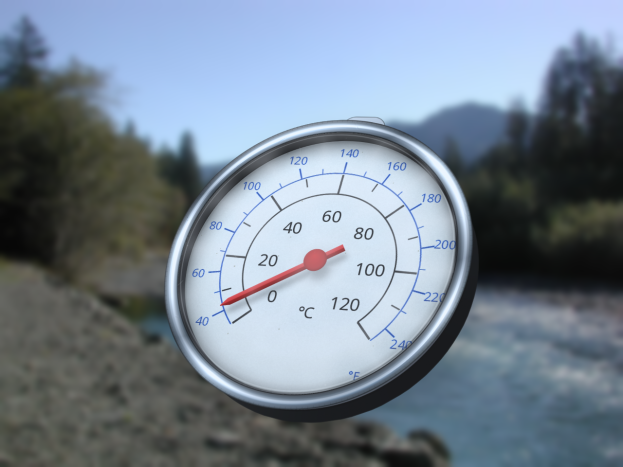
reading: 5°C
